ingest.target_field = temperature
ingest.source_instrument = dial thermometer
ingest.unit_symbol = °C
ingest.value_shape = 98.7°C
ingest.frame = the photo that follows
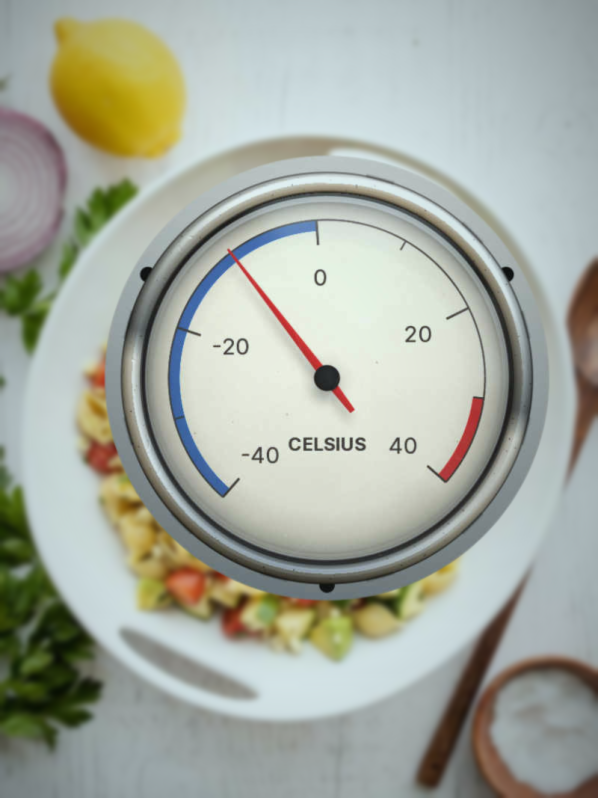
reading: -10°C
